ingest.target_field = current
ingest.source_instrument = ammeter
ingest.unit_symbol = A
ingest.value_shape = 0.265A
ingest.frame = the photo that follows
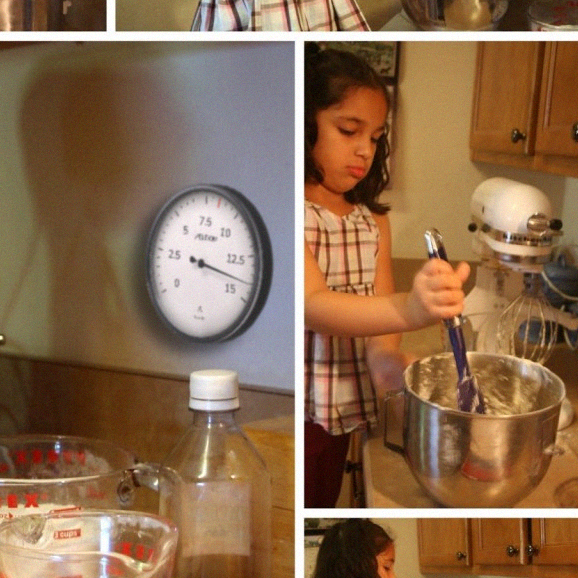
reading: 14A
